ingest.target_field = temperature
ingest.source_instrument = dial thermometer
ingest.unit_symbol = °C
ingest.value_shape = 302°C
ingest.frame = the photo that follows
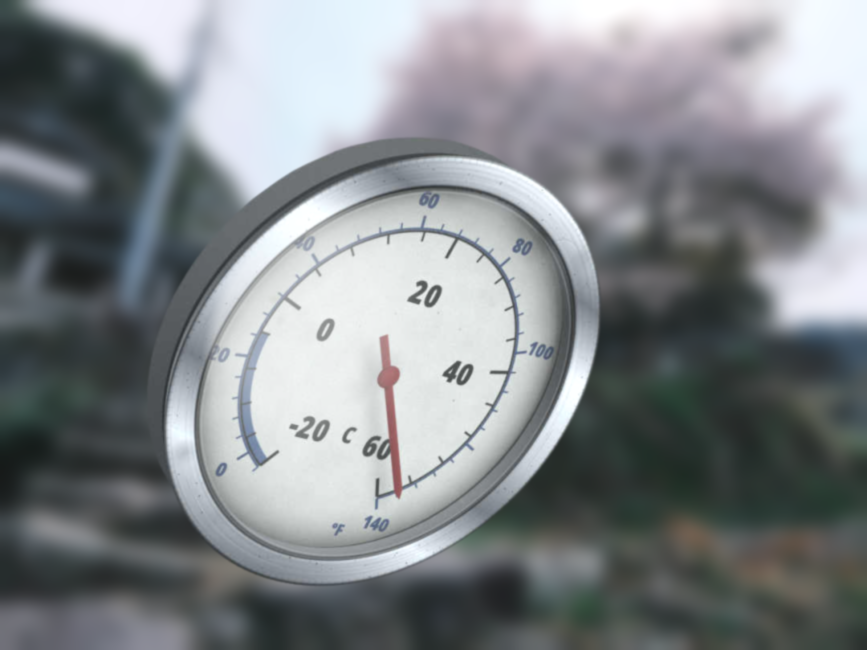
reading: 58°C
